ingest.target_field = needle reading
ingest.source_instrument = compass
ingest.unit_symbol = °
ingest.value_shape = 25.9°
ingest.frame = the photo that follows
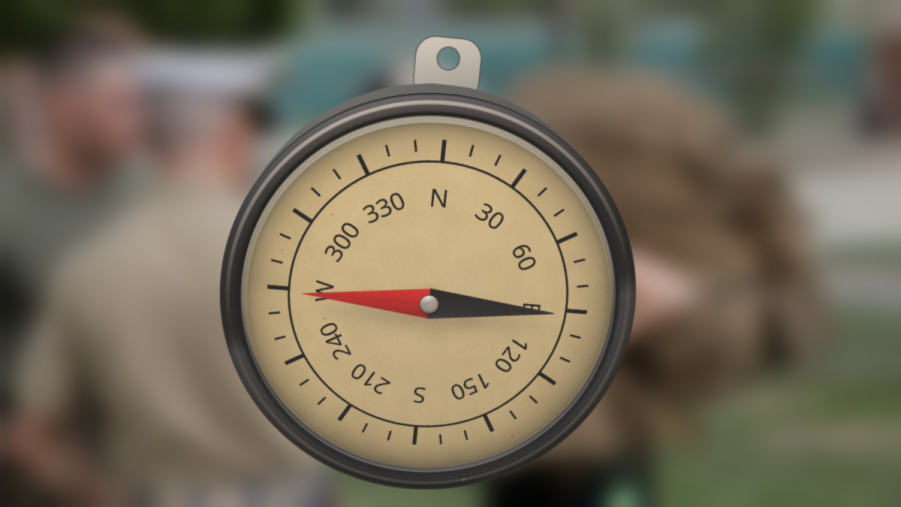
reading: 270°
